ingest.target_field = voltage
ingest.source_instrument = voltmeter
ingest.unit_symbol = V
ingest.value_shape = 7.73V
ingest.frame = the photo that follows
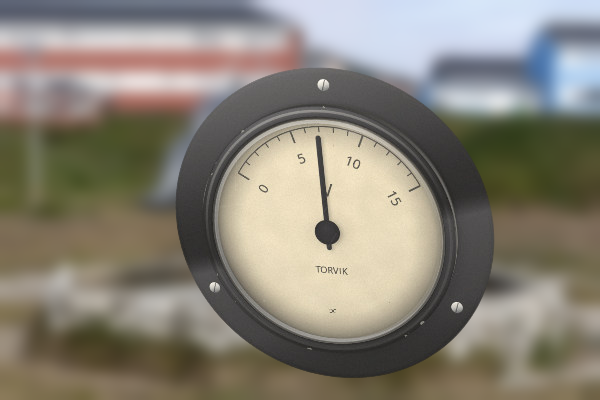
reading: 7V
